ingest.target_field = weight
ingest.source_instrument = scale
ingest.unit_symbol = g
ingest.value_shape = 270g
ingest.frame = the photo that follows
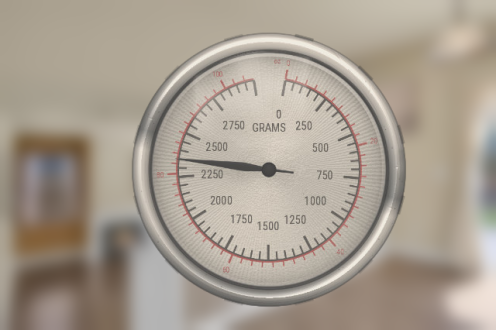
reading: 2350g
